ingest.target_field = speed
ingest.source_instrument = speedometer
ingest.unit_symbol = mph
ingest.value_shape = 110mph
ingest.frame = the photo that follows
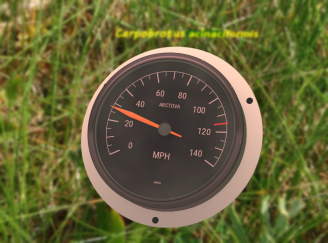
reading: 27.5mph
